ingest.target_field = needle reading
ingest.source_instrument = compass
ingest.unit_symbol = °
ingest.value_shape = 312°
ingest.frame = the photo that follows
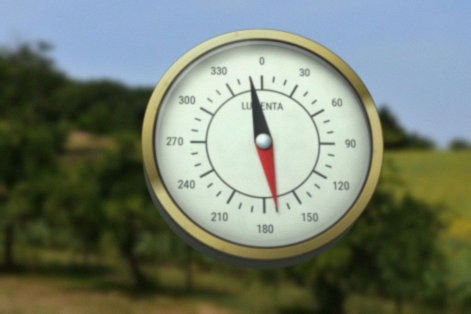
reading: 170°
